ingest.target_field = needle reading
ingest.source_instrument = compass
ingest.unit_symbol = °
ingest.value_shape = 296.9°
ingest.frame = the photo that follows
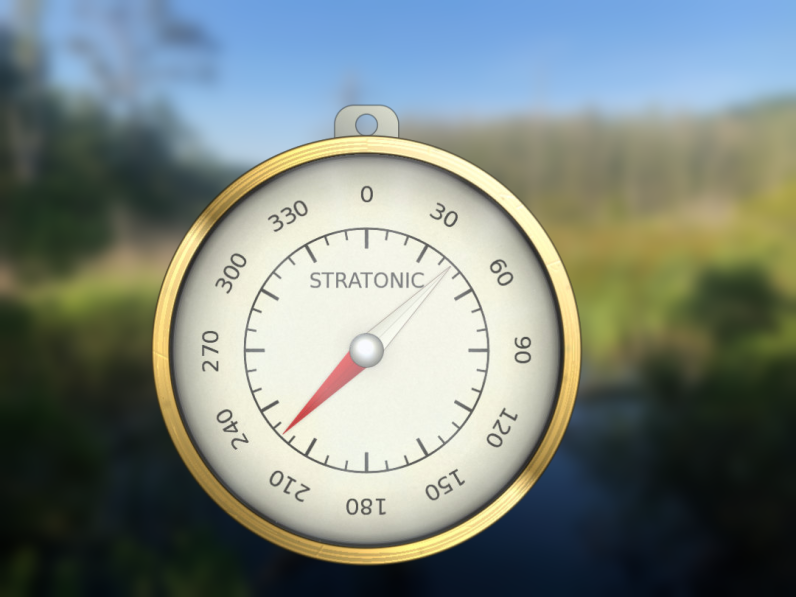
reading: 225°
